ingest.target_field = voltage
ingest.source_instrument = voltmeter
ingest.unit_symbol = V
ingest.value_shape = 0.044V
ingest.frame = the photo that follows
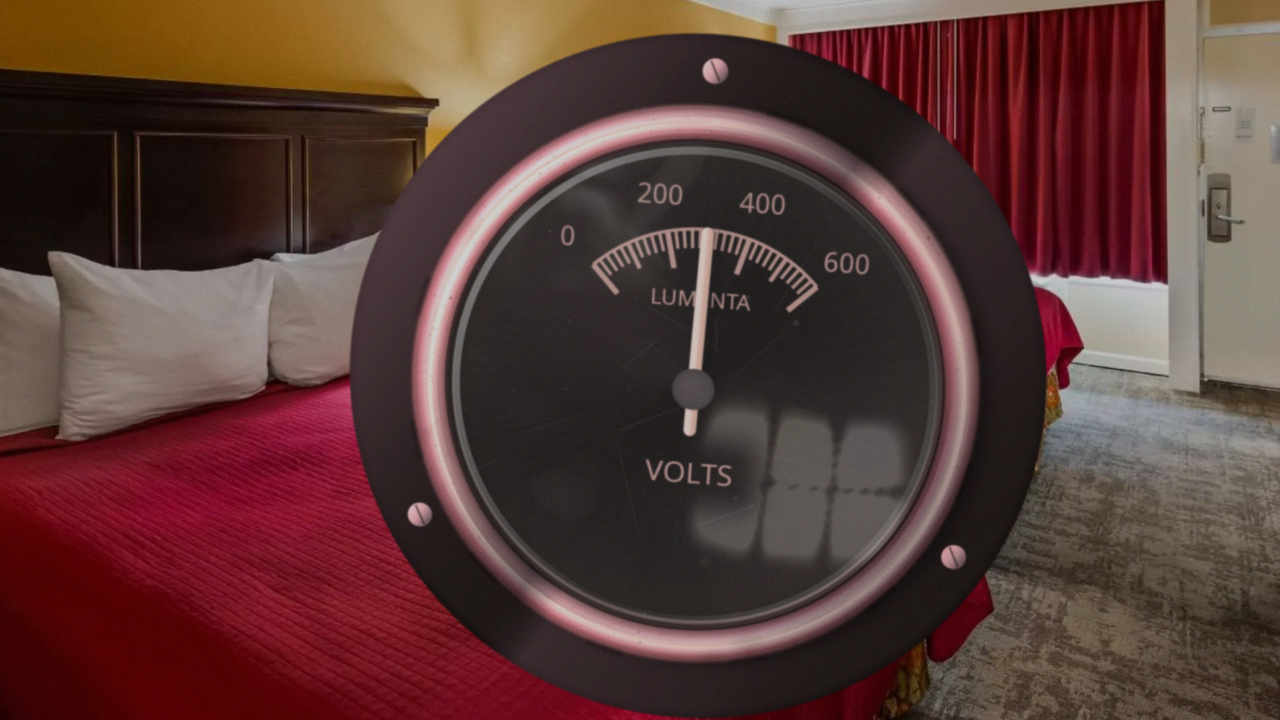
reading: 300V
